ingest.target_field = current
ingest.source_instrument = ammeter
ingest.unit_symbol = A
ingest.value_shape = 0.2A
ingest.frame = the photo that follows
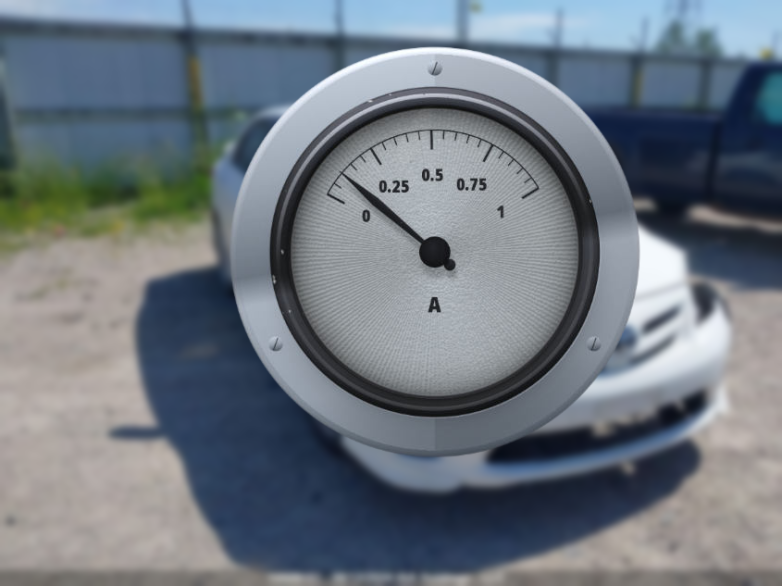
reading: 0.1A
